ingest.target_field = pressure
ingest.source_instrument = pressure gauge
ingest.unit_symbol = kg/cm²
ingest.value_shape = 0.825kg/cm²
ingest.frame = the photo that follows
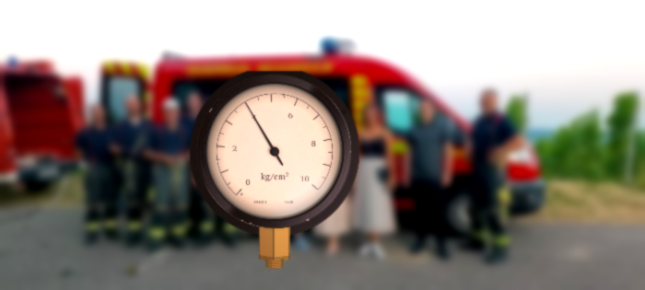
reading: 4kg/cm²
